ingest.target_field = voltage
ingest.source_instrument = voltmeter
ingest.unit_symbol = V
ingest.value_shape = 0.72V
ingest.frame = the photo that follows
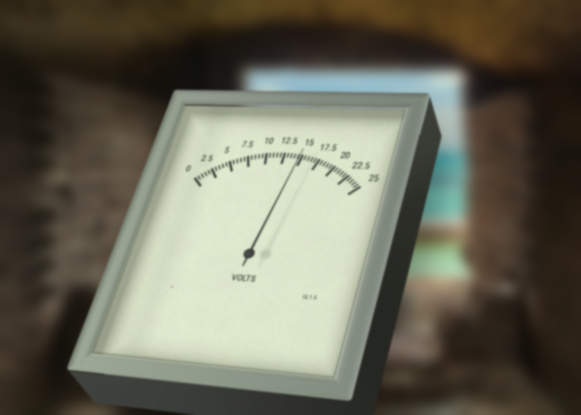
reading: 15V
